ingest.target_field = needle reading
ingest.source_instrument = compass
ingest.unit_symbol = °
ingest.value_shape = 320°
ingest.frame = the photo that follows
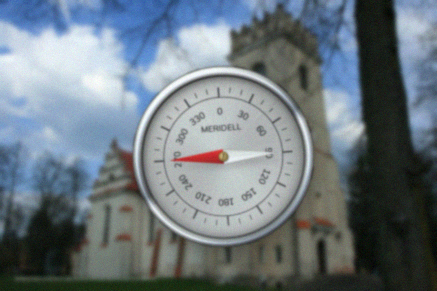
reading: 270°
